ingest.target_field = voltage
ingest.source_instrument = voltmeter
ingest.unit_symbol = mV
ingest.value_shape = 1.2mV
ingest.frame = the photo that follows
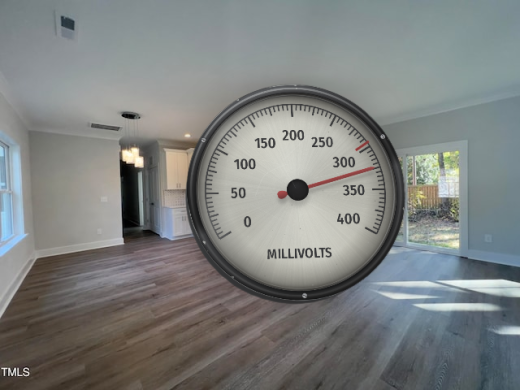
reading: 325mV
